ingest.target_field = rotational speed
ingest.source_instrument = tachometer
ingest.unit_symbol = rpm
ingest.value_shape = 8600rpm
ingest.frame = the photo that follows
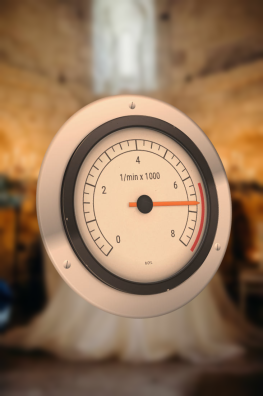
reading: 6750rpm
